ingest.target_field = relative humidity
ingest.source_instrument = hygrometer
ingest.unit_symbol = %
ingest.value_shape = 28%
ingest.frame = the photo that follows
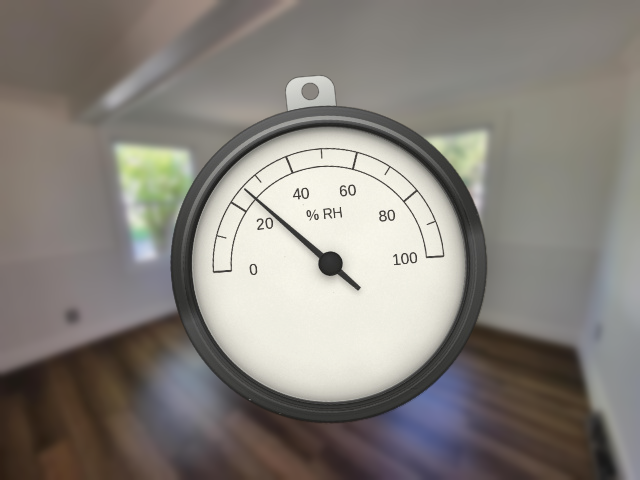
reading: 25%
